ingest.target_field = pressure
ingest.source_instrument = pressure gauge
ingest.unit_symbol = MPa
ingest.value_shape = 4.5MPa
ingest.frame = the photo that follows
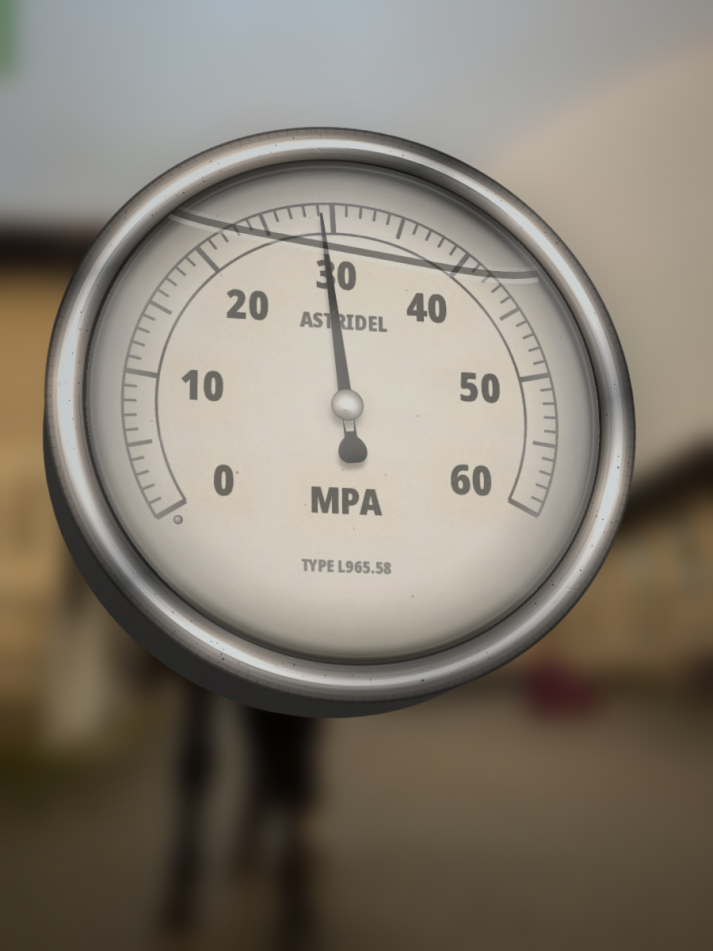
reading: 29MPa
